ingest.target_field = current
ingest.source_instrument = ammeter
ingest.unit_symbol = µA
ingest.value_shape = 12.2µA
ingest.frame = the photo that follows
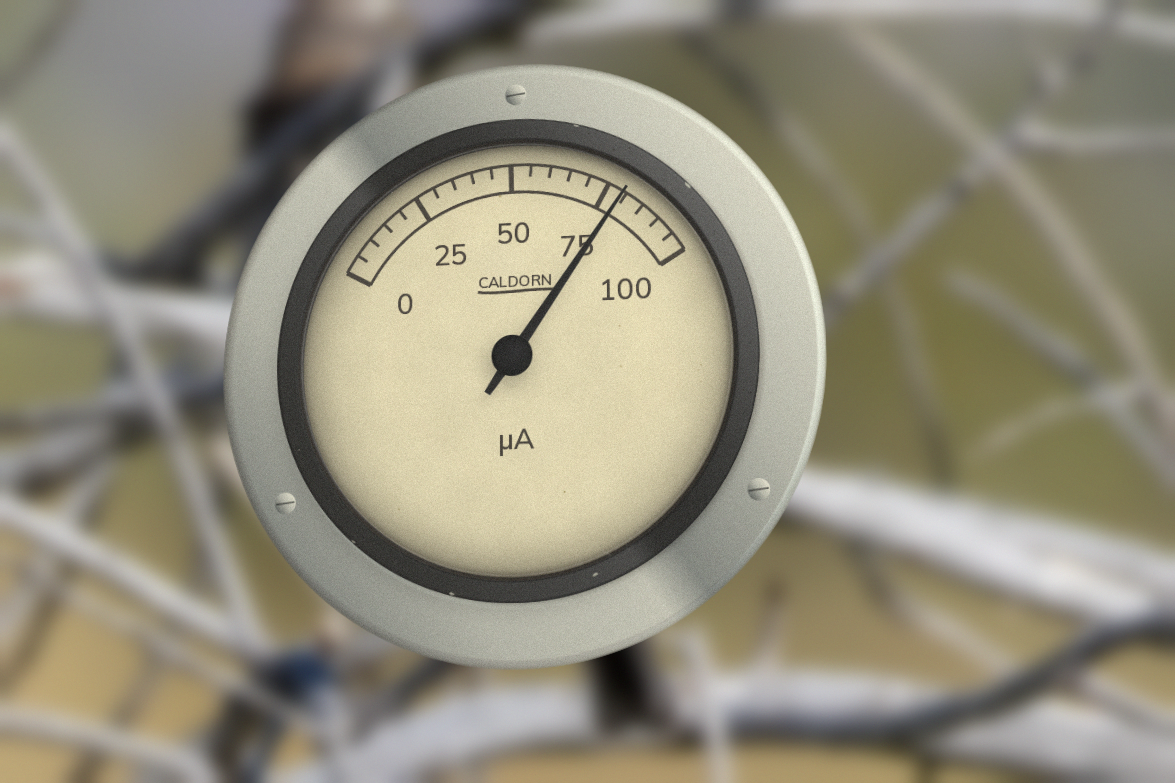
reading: 80µA
